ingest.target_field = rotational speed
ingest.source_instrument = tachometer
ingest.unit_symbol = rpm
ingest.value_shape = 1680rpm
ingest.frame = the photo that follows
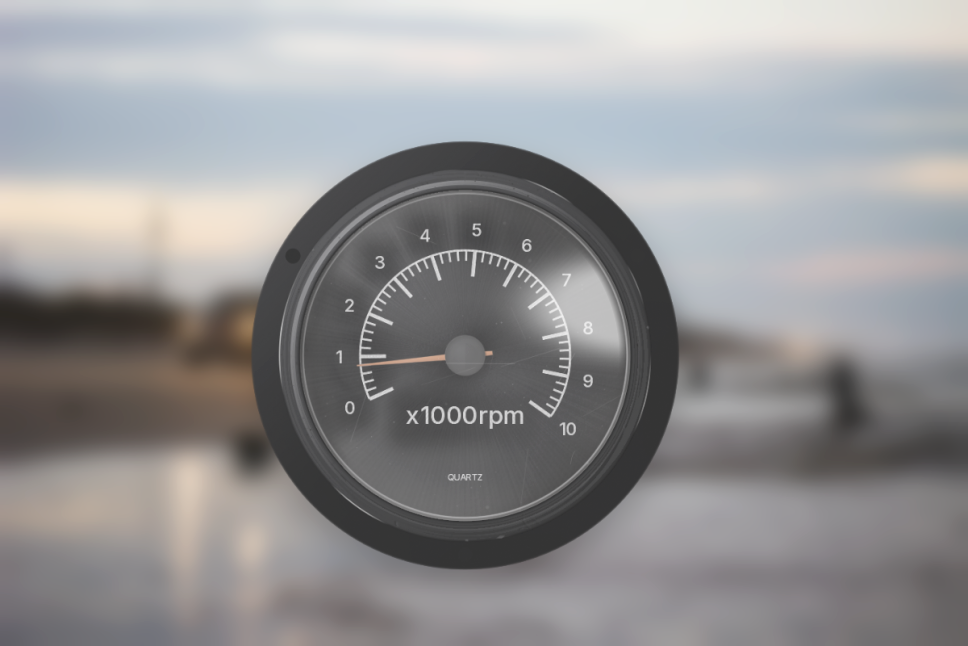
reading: 800rpm
